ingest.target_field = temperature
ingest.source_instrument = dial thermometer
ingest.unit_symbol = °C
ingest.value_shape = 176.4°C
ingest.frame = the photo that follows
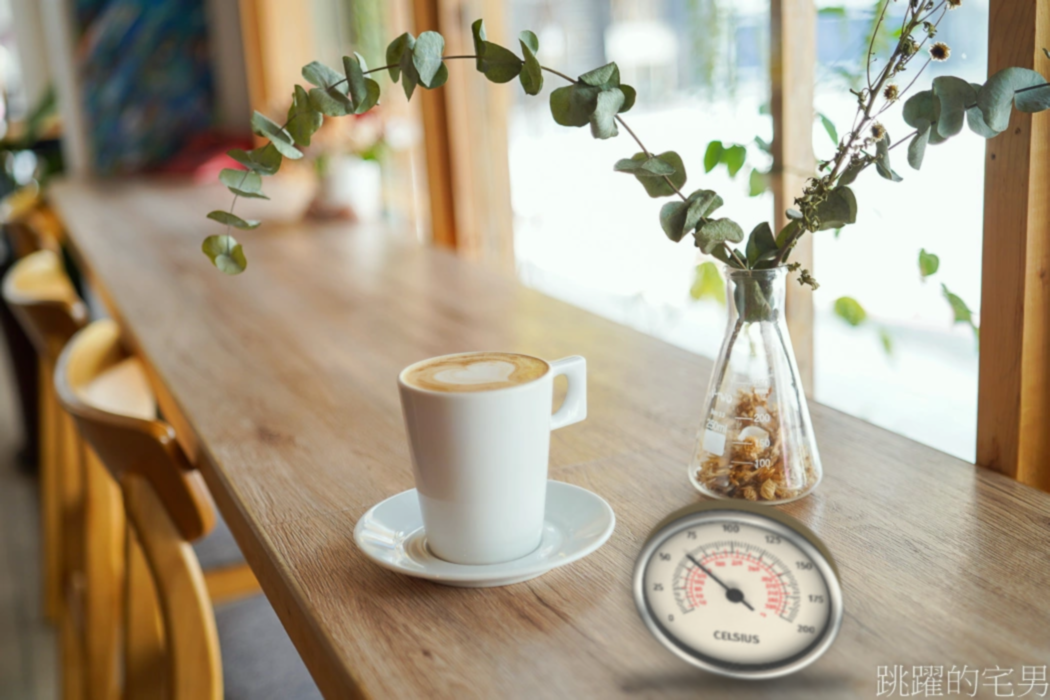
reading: 62.5°C
